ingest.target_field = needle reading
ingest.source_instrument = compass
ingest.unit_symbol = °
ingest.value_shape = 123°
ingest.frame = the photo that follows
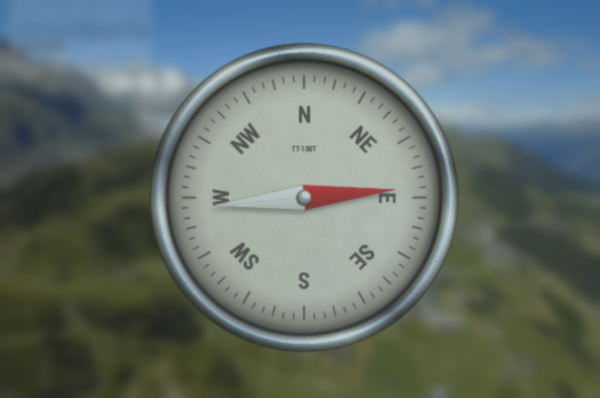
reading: 85°
